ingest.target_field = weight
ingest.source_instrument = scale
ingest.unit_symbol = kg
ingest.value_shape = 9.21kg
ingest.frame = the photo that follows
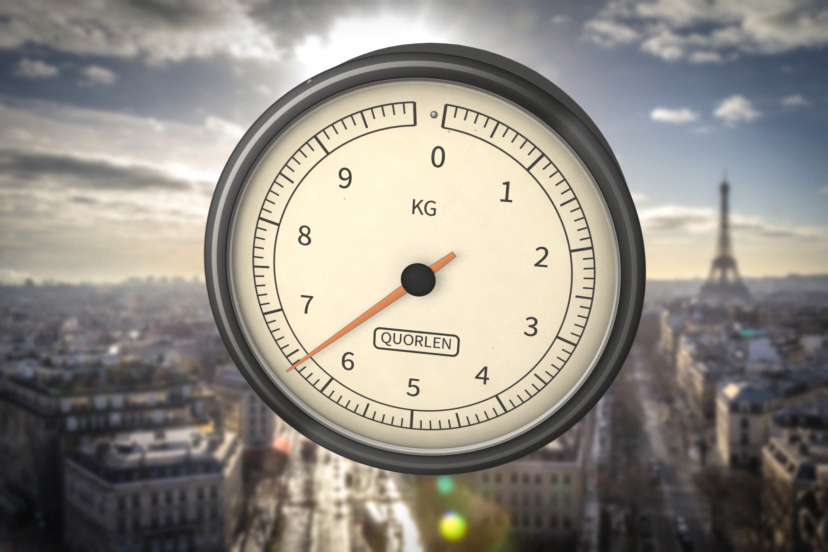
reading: 6.4kg
